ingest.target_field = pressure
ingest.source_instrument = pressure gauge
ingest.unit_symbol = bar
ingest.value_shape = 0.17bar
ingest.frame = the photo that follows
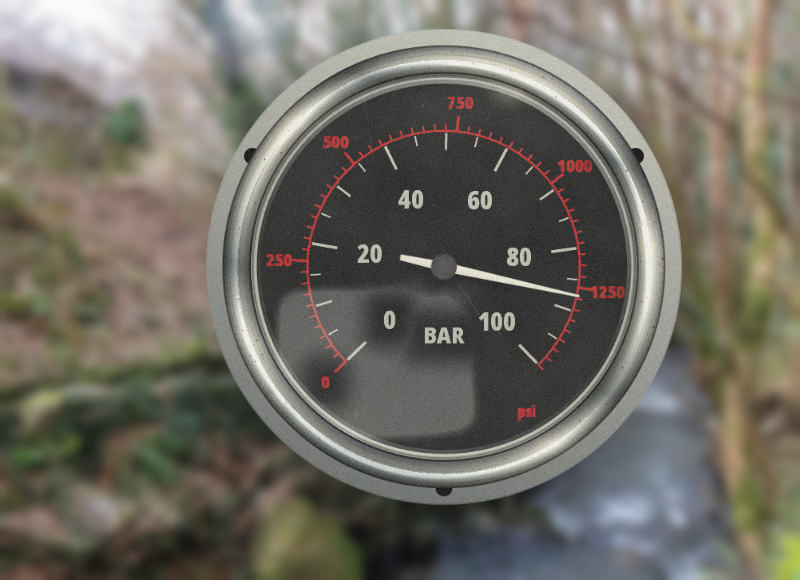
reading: 87.5bar
